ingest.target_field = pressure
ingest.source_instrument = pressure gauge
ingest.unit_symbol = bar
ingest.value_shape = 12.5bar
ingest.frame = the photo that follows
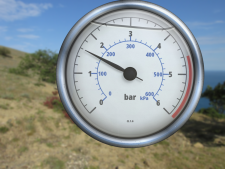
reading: 1.6bar
